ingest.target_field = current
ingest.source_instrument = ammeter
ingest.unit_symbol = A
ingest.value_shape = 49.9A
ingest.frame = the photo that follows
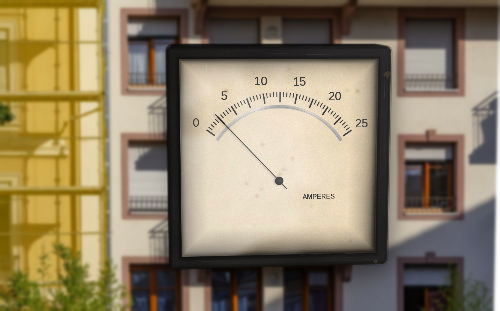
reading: 2.5A
